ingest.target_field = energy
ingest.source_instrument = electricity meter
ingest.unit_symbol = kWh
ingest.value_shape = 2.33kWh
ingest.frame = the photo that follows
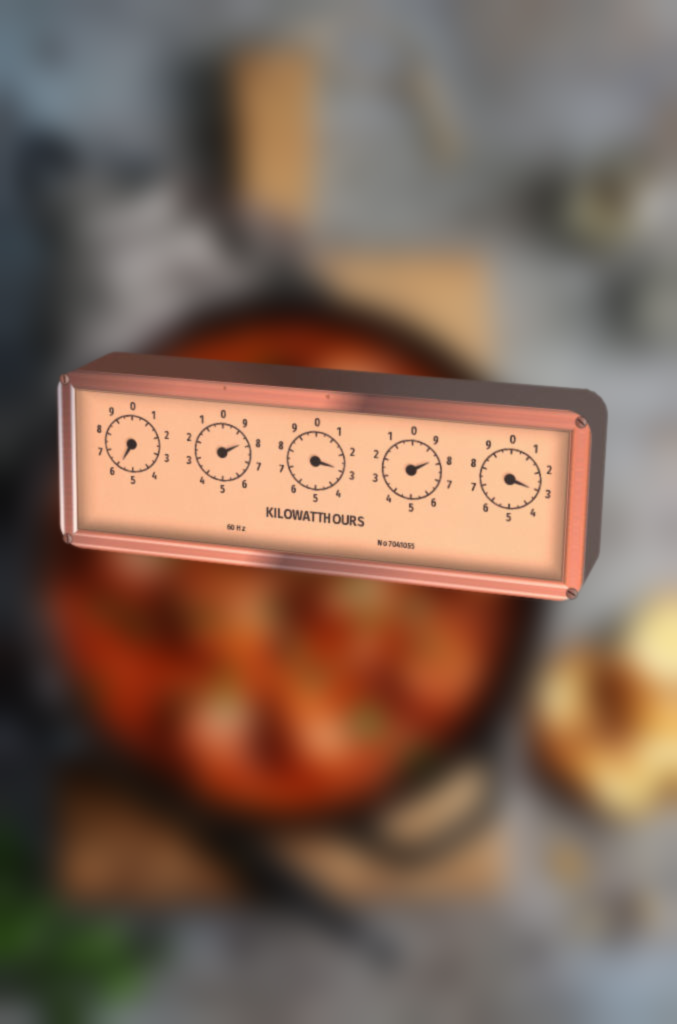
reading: 58283kWh
